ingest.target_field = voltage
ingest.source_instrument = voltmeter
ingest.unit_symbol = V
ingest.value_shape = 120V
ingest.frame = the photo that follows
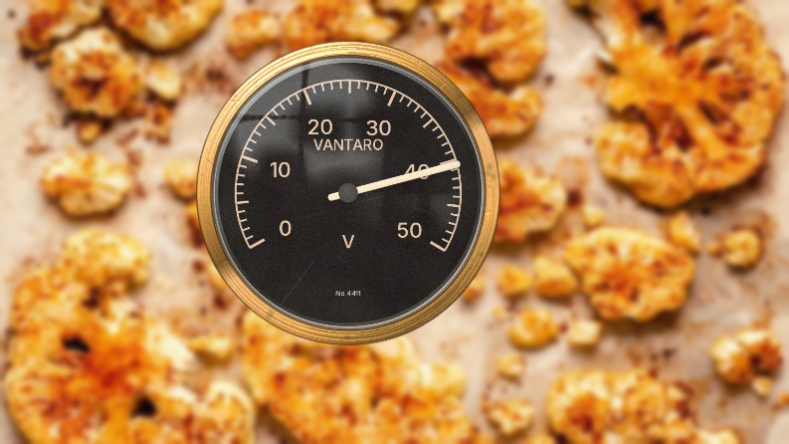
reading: 40.5V
